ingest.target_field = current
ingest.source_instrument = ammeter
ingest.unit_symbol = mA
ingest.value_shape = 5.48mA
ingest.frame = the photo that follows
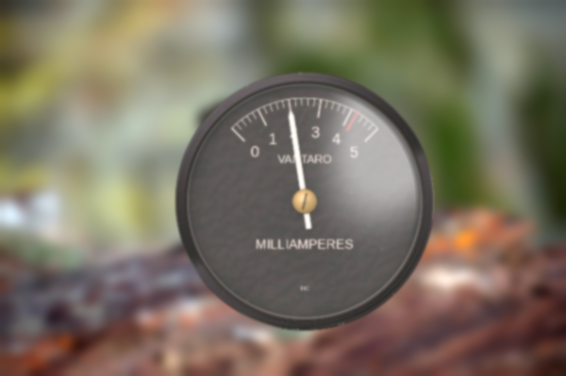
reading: 2mA
